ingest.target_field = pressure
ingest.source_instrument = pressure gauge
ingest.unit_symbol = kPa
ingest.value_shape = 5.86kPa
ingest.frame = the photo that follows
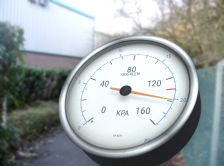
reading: 140kPa
